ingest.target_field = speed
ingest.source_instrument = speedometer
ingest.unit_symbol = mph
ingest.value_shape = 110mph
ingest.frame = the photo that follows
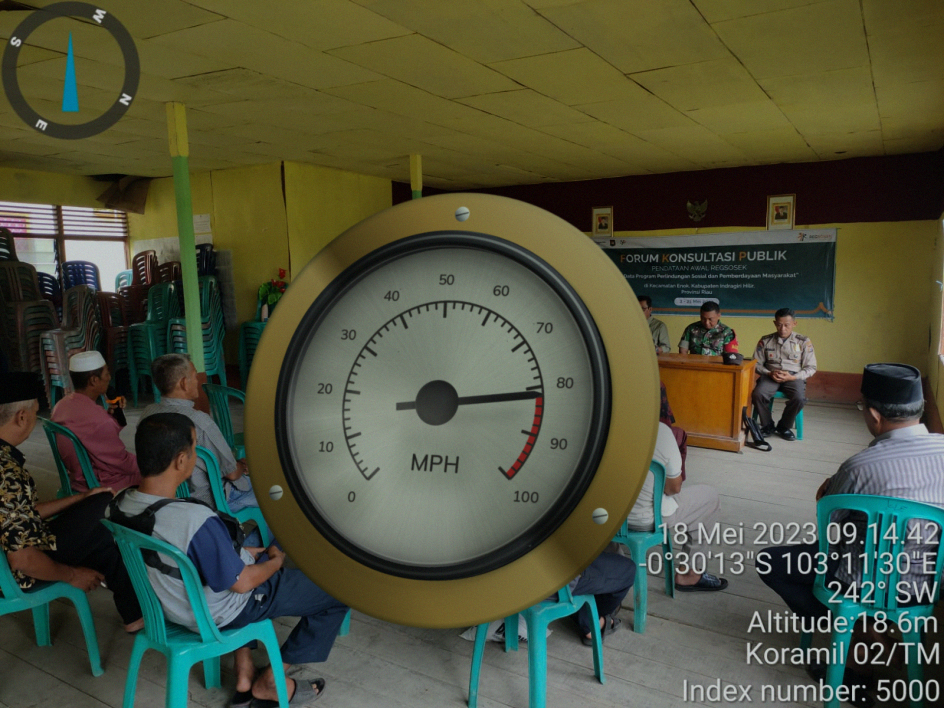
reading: 82mph
